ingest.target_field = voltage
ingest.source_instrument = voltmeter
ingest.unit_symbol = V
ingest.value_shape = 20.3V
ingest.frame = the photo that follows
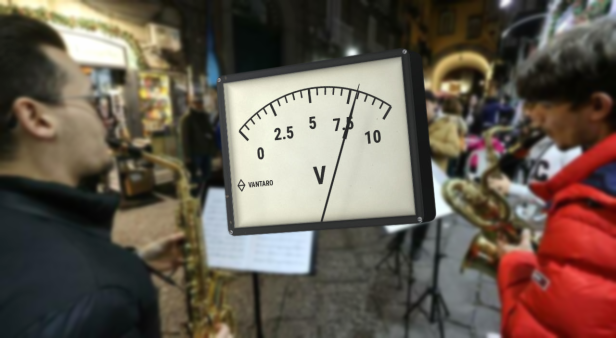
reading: 8V
